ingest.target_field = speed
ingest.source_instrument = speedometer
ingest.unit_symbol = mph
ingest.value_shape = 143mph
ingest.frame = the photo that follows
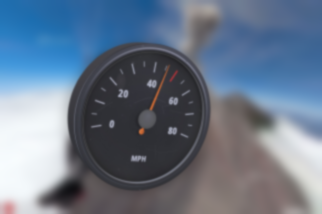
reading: 45mph
